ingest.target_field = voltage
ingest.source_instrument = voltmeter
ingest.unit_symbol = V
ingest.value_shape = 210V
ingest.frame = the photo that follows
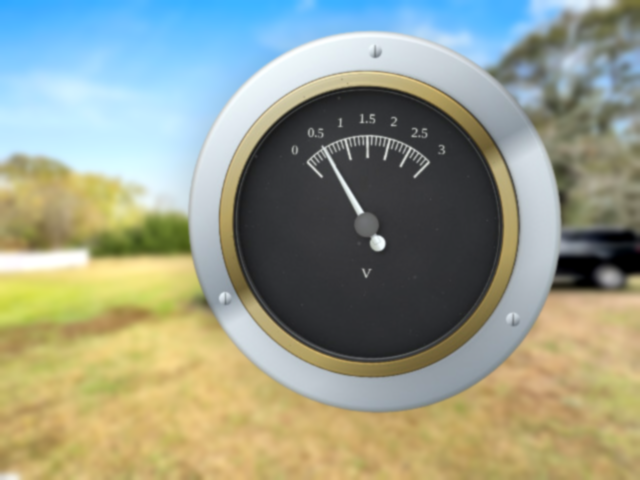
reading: 0.5V
